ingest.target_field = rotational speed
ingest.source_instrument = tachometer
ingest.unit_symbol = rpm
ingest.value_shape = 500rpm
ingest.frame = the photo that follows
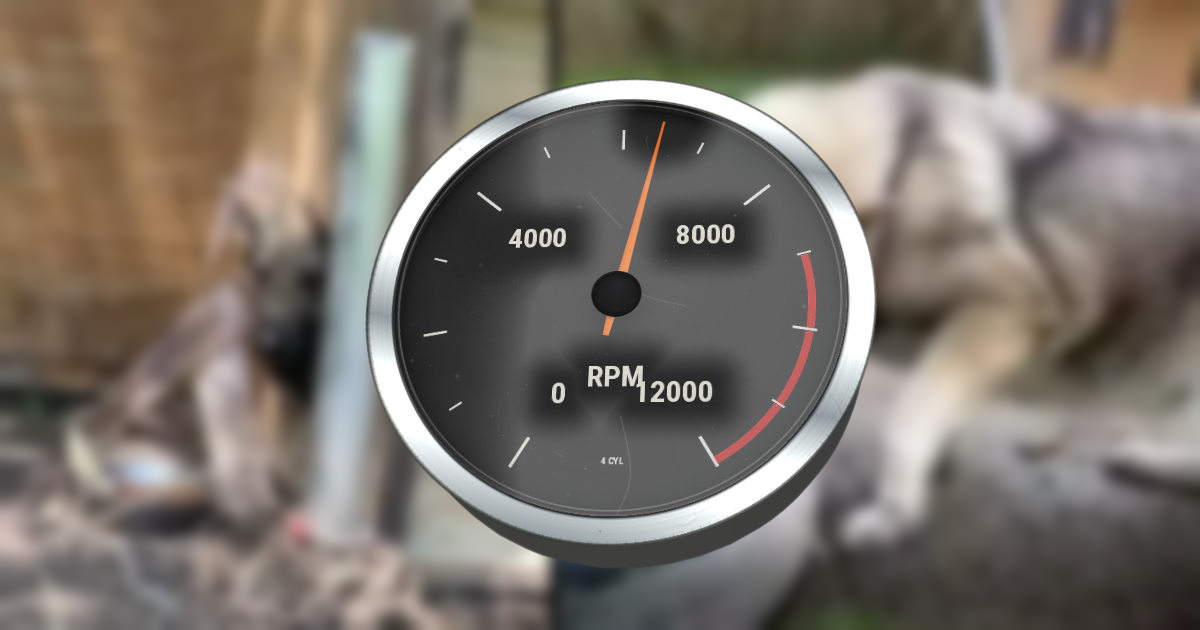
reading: 6500rpm
